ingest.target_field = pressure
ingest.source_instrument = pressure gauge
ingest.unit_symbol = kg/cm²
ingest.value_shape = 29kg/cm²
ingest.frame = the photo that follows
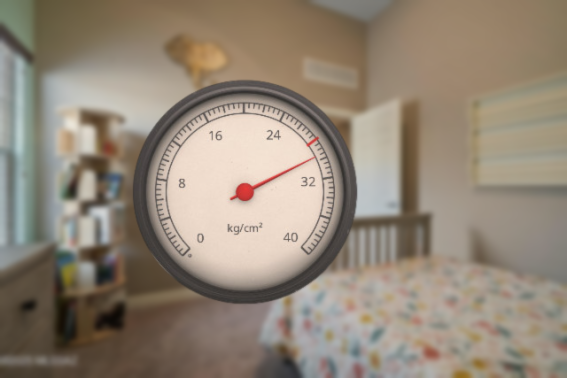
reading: 29.5kg/cm²
